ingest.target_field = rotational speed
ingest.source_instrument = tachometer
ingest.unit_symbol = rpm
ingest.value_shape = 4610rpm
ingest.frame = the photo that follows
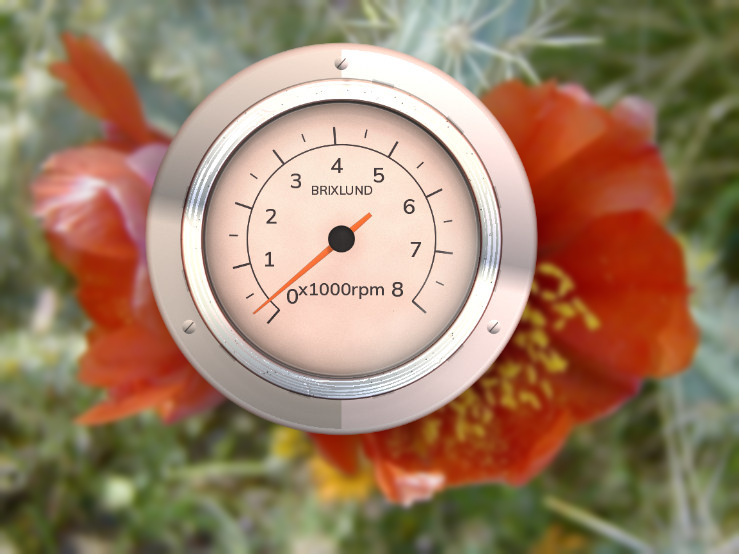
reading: 250rpm
